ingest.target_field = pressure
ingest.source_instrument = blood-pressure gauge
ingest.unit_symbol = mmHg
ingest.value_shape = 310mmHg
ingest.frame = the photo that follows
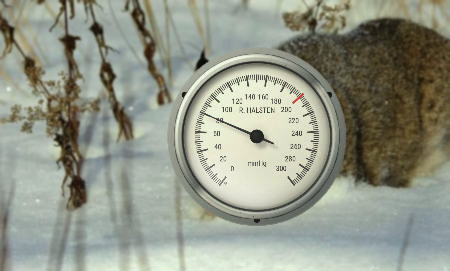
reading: 80mmHg
